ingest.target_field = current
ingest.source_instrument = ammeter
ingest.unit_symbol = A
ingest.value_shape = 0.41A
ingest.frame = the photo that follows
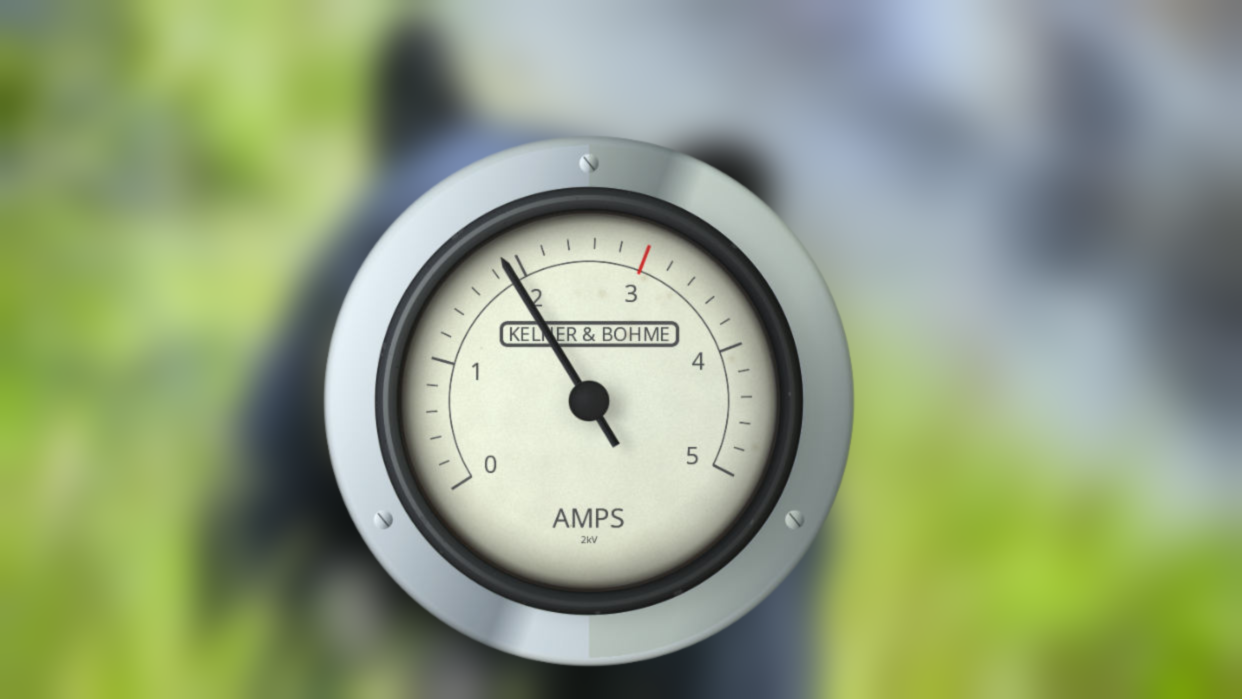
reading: 1.9A
